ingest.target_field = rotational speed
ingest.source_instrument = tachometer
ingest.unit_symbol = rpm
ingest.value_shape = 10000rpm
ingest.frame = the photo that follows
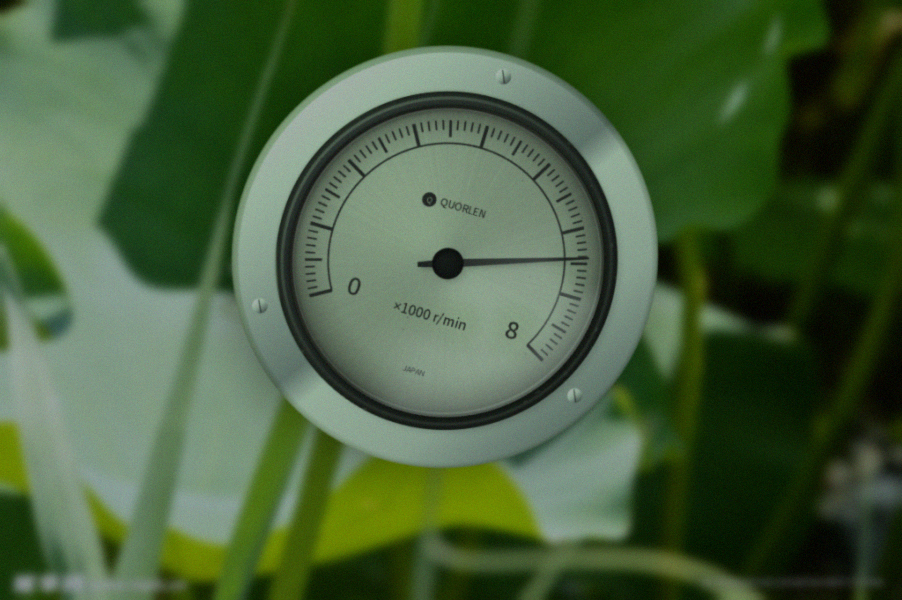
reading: 6400rpm
